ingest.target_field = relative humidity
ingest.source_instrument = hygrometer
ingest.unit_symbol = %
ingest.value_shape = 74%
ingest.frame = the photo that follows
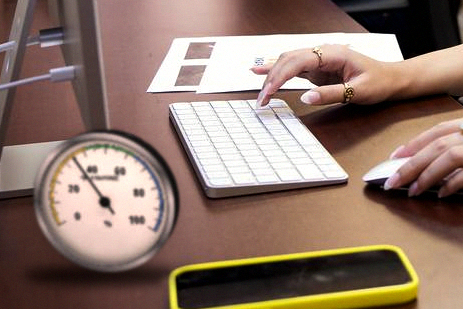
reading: 35%
